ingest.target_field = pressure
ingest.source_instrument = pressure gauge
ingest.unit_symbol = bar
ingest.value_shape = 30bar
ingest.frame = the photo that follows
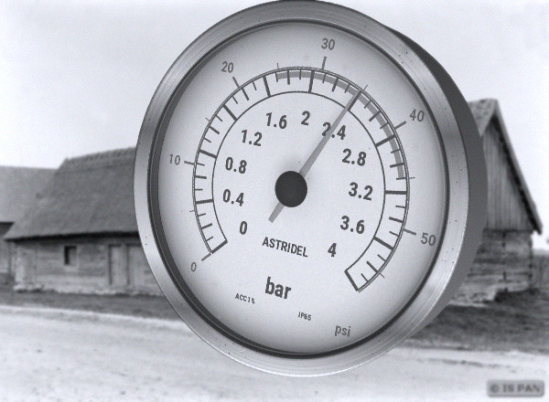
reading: 2.4bar
